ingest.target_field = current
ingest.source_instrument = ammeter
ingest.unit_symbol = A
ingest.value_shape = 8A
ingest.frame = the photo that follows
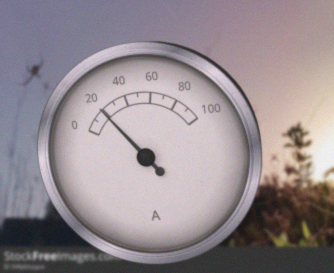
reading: 20A
